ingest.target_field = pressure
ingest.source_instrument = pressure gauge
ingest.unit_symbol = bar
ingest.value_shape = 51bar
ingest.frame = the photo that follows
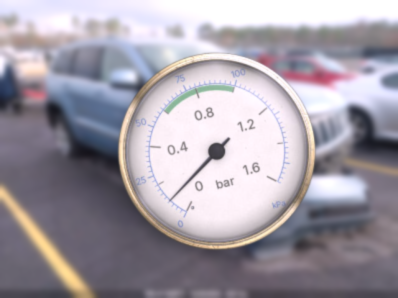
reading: 0.1bar
